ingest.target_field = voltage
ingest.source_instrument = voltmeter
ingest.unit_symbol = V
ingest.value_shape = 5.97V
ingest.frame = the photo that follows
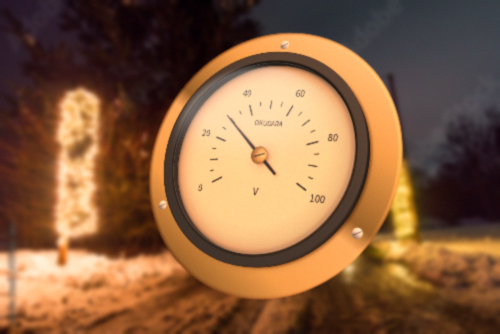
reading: 30V
